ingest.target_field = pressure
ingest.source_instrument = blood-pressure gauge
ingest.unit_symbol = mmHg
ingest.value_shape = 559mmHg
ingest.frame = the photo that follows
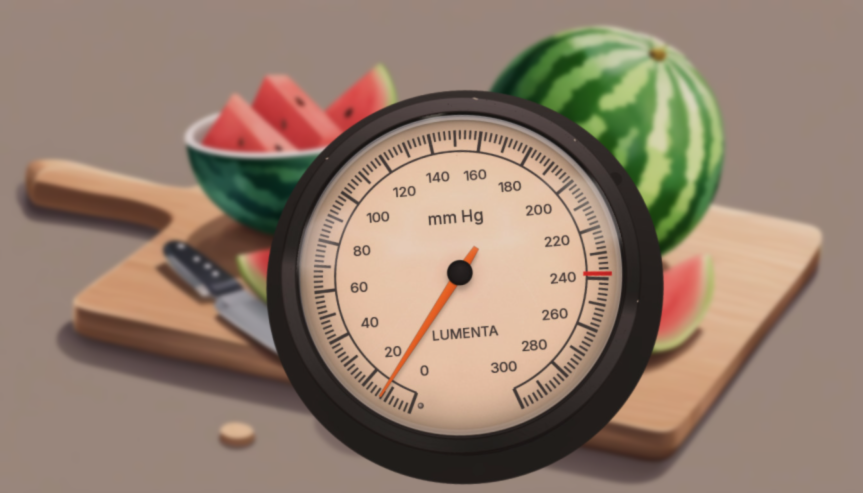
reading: 12mmHg
